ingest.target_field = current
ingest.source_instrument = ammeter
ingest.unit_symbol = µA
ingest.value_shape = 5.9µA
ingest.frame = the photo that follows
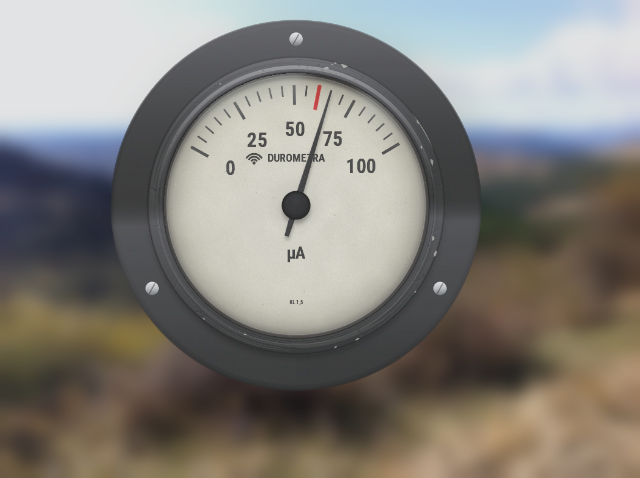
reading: 65µA
